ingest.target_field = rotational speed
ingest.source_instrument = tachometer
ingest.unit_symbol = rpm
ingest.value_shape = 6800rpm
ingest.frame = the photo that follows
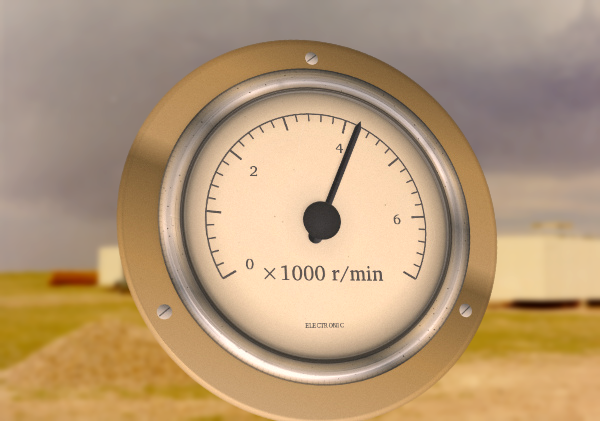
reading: 4200rpm
